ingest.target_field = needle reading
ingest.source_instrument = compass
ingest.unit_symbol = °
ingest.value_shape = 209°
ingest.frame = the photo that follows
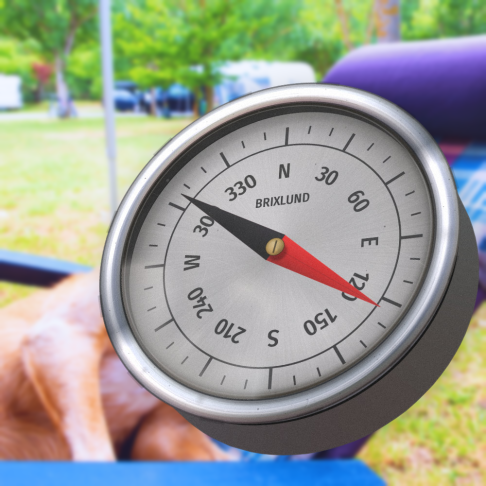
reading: 125°
